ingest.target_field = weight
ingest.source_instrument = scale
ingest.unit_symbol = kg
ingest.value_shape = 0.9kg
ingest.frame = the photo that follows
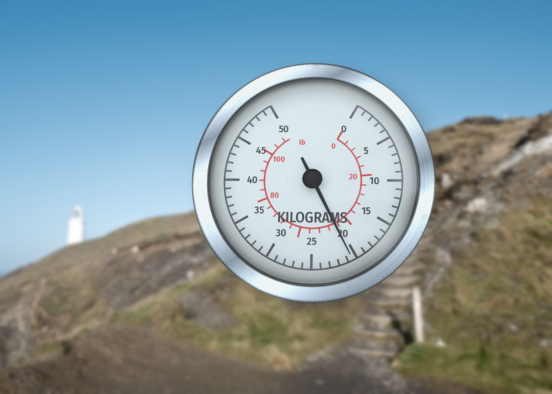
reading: 20.5kg
